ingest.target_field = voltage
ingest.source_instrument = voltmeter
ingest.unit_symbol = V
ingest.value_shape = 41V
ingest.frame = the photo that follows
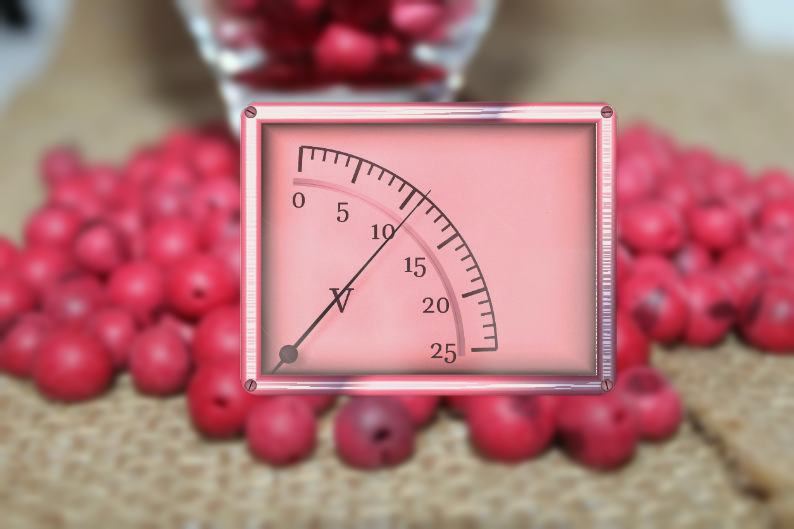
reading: 11V
